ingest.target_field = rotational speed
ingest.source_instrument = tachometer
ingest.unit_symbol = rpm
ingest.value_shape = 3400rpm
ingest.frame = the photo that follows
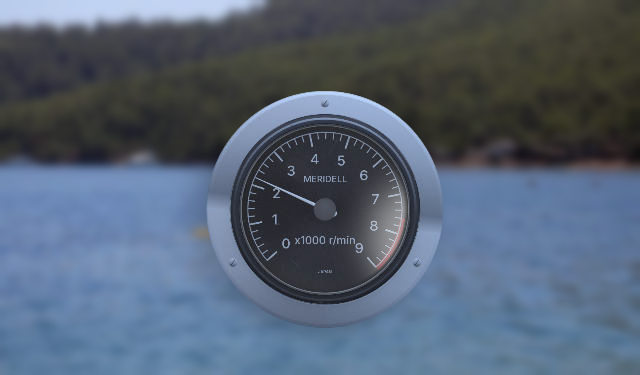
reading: 2200rpm
